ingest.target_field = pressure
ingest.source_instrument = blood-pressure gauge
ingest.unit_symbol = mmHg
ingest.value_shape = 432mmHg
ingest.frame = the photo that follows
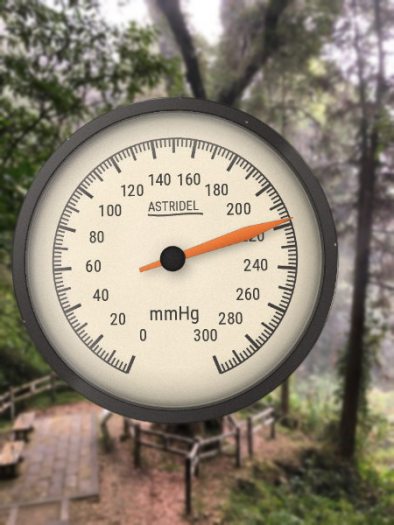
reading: 218mmHg
